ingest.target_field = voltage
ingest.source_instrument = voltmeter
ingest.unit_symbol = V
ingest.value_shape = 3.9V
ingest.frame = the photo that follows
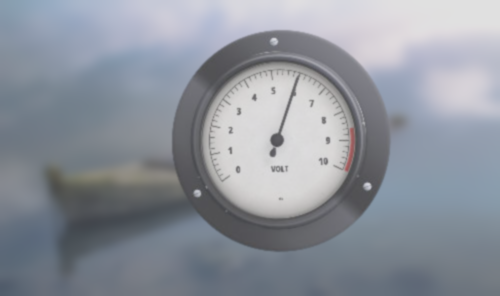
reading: 6V
